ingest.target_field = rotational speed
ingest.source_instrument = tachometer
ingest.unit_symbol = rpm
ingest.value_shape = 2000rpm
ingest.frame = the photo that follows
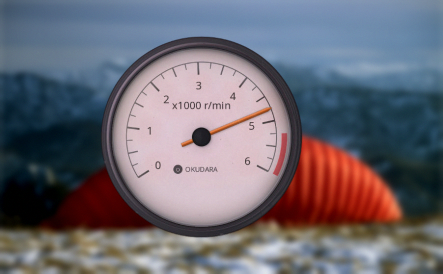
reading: 4750rpm
